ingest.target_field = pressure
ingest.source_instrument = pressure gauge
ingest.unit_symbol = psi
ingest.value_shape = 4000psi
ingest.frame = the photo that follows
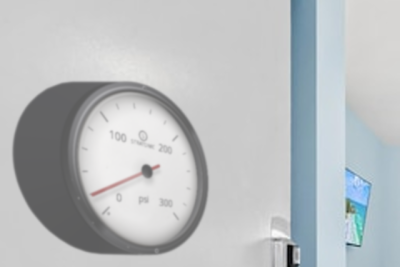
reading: 20psi
